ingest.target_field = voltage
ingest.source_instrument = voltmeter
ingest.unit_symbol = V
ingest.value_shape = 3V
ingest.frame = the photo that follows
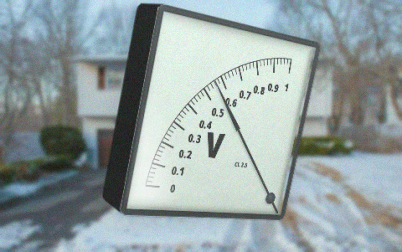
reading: 0.56V
